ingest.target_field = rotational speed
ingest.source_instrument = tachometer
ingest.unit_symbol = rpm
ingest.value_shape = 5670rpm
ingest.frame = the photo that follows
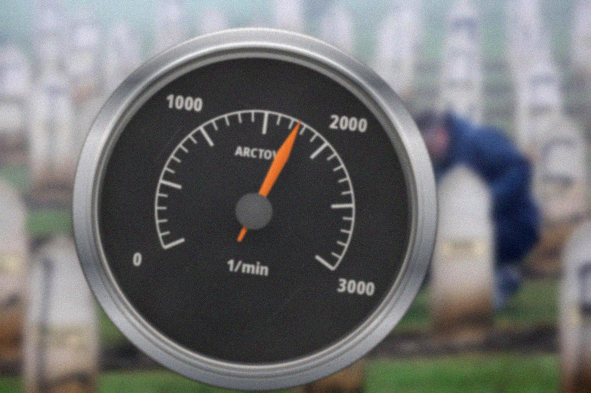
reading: 1750rpm
